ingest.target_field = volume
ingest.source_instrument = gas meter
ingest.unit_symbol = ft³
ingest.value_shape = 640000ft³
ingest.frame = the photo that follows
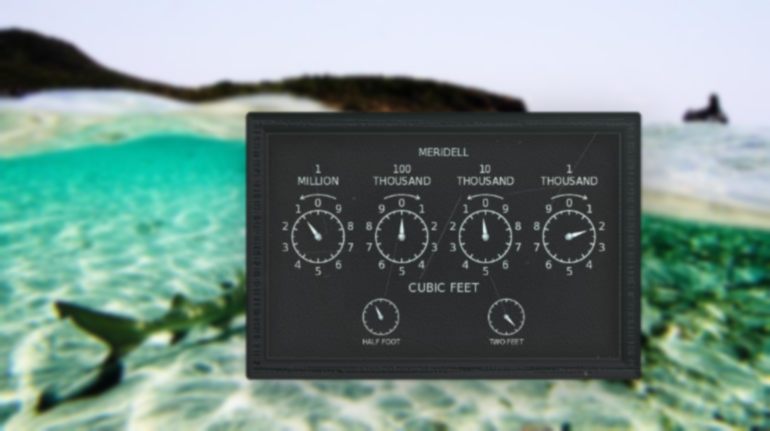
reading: 100200ft³
